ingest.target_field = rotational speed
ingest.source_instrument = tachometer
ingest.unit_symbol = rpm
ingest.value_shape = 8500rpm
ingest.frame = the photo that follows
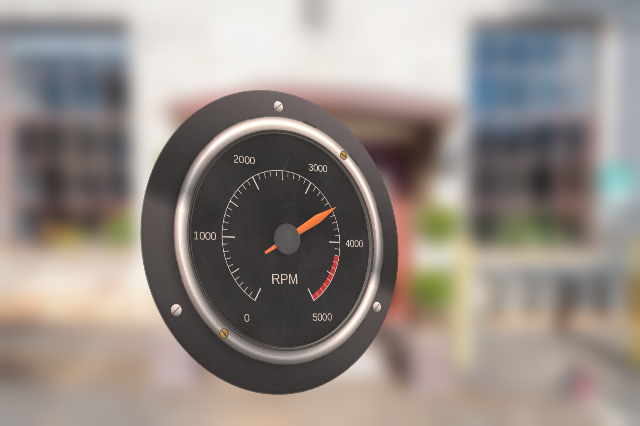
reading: 3500rpm
